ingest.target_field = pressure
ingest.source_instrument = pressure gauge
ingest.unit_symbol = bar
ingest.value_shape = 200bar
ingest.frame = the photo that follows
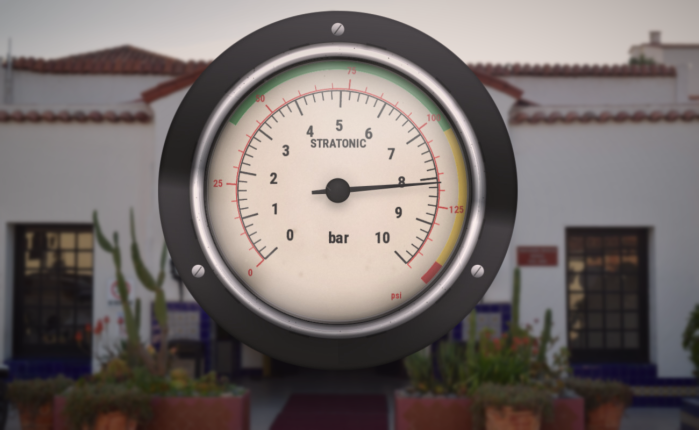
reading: 8.1bar
